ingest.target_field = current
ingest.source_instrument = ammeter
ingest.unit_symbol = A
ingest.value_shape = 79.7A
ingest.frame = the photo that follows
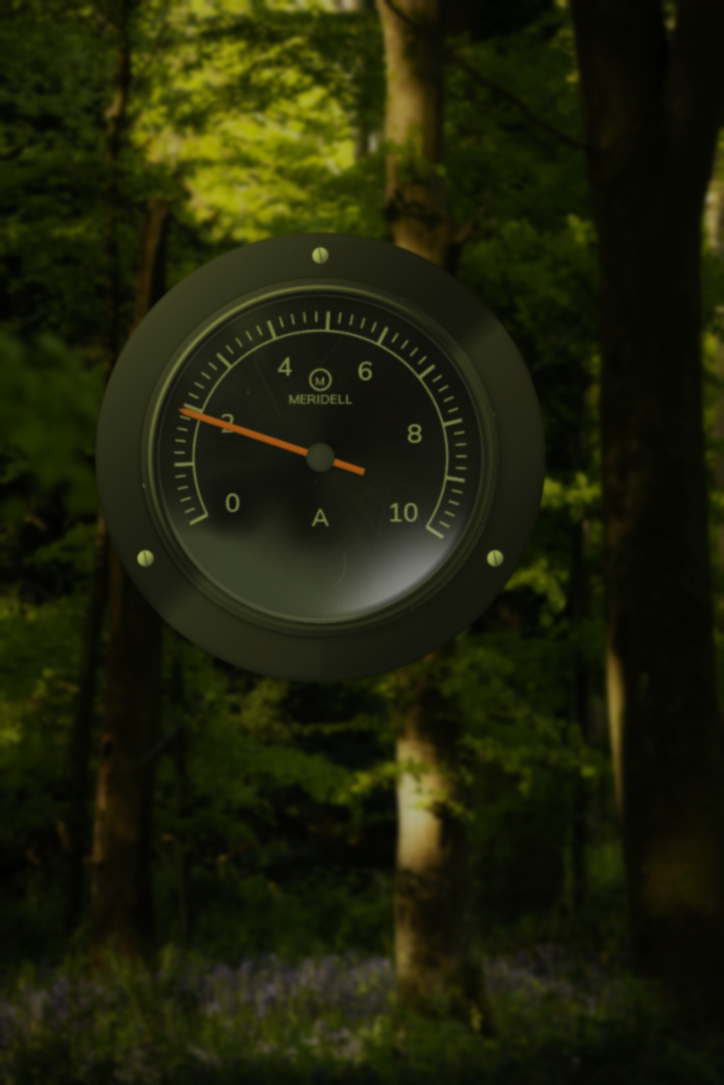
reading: 1.9A
